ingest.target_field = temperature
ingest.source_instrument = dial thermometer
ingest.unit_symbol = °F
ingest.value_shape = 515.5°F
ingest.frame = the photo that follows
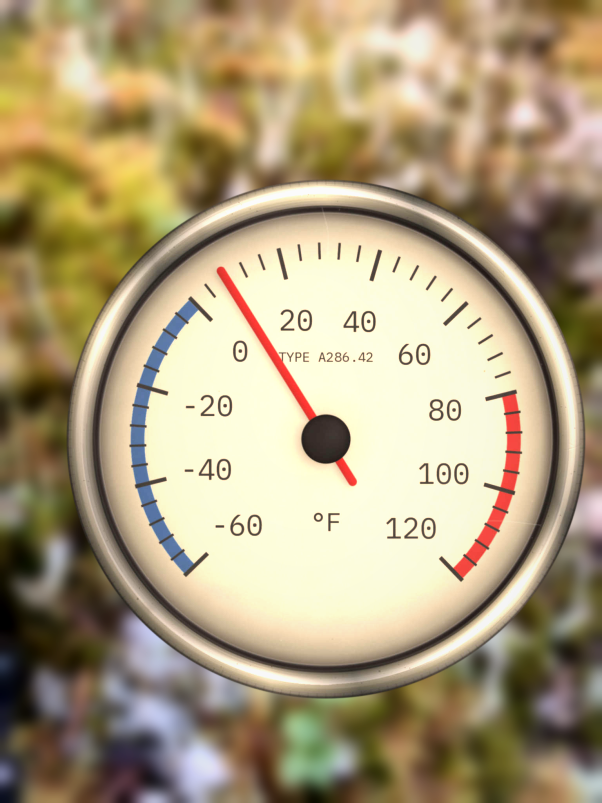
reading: 8°F
